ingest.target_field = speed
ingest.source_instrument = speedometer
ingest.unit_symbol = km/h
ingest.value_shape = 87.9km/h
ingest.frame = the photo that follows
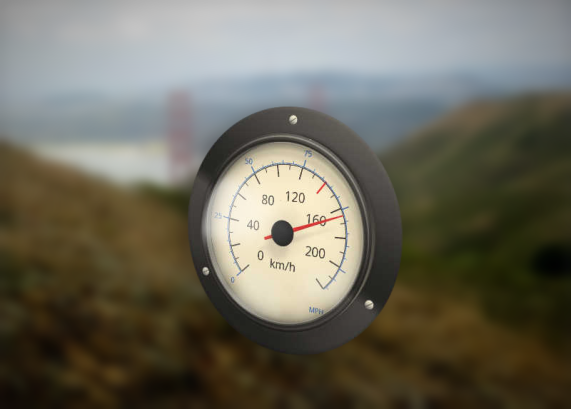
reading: 165km/h
